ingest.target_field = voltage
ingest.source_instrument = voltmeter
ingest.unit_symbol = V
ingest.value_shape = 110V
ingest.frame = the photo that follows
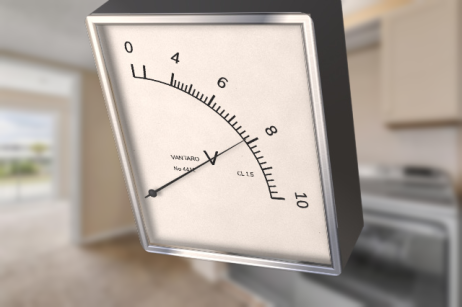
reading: 7.8V
